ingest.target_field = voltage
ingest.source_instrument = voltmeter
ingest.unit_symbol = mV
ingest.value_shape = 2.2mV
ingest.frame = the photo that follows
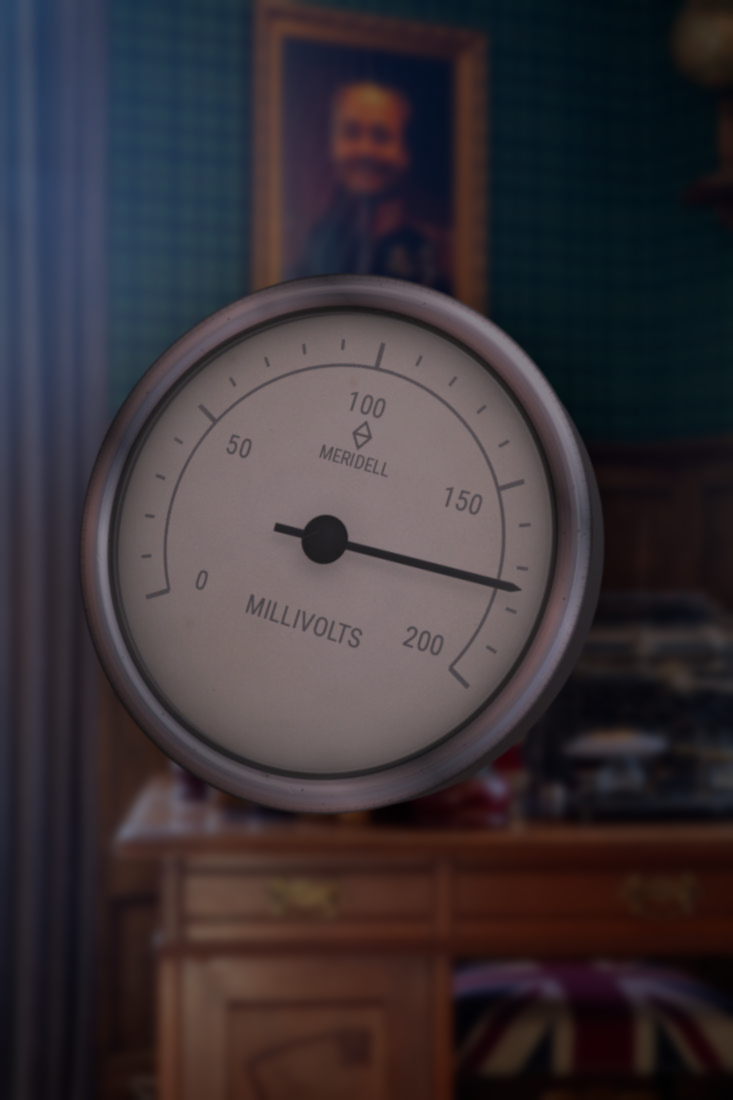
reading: 175mV
